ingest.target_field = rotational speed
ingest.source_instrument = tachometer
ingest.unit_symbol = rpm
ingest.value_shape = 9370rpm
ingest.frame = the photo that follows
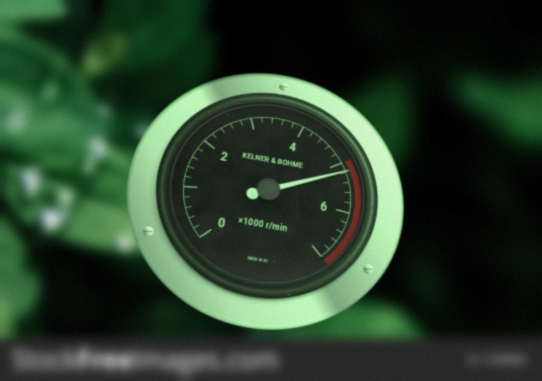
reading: 5200rpm
